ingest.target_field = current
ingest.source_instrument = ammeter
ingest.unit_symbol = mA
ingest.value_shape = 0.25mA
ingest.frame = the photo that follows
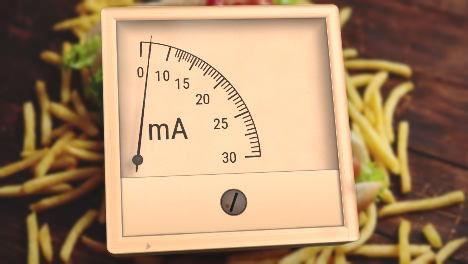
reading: 5mA
